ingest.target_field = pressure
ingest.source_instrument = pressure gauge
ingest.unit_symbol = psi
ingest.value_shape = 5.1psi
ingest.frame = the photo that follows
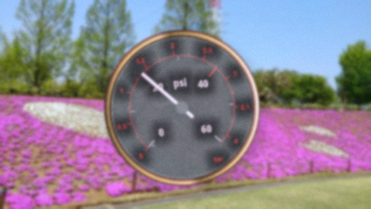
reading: 20psi
